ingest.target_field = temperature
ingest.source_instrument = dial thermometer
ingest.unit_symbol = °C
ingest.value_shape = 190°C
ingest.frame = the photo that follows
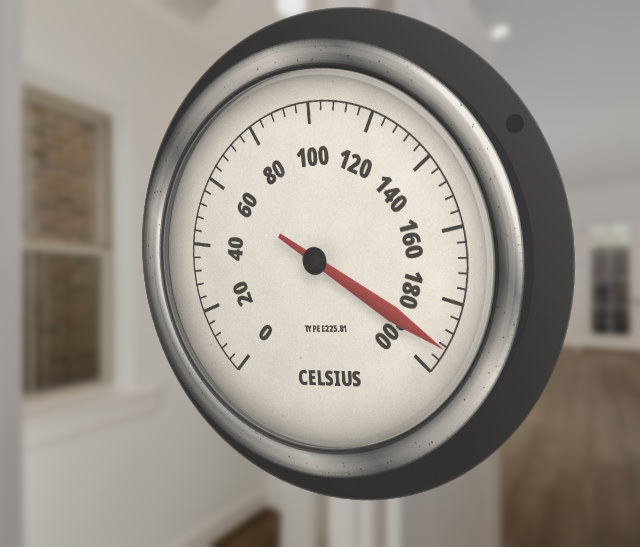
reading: 192°C
